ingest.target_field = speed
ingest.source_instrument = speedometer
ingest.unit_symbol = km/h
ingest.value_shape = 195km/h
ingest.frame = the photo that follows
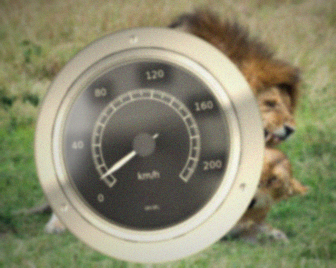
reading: 10km/h
